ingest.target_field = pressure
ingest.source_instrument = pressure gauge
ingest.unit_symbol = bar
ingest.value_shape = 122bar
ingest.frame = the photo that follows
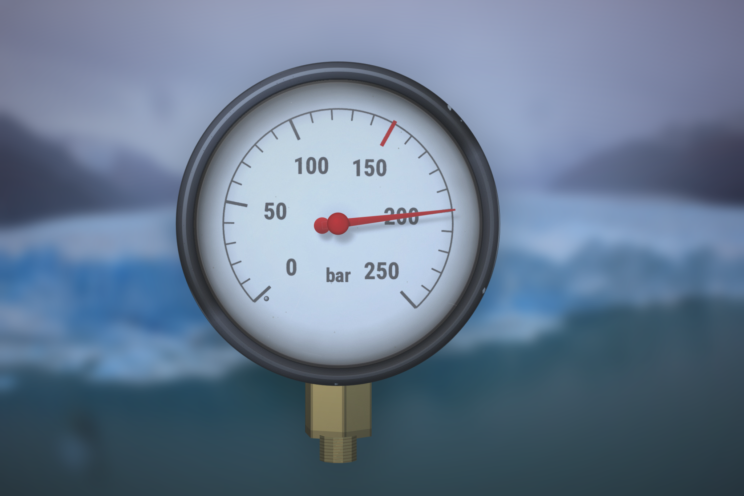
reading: 200bar
